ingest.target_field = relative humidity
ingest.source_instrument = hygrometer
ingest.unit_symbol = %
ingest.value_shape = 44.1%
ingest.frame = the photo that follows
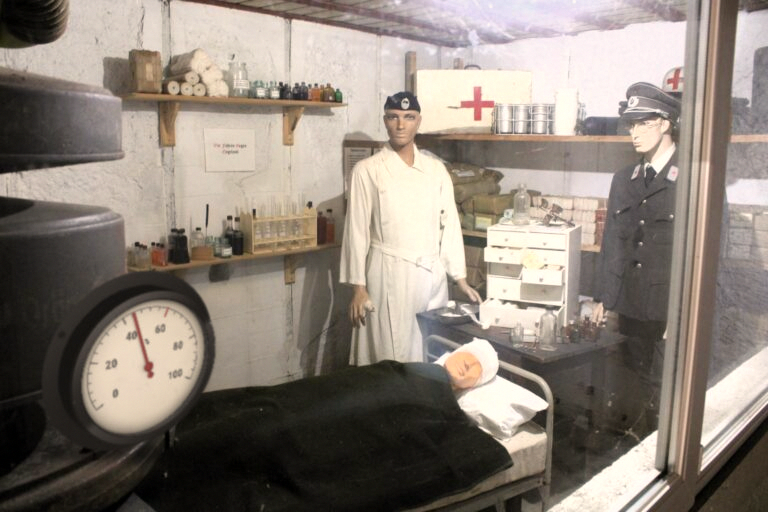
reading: 44%
